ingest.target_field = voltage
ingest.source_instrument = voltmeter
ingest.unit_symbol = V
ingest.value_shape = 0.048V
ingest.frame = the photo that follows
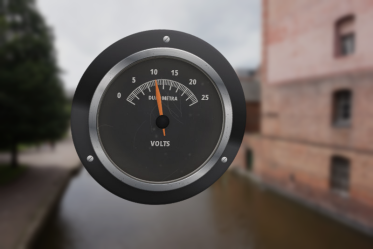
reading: 10V
